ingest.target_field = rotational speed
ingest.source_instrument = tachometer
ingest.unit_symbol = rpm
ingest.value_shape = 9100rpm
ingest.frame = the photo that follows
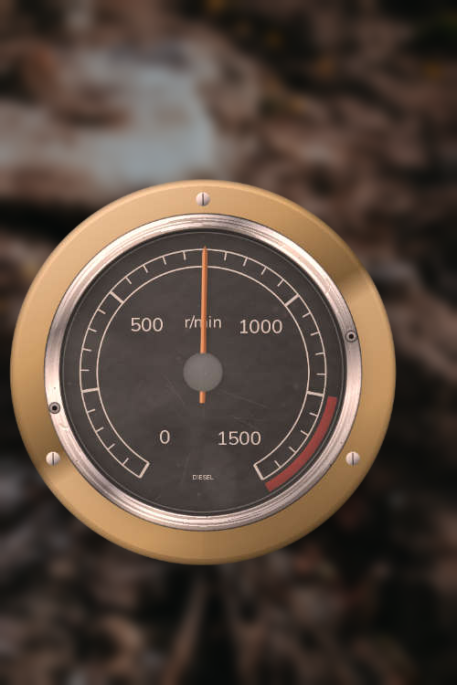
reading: 750rpm
